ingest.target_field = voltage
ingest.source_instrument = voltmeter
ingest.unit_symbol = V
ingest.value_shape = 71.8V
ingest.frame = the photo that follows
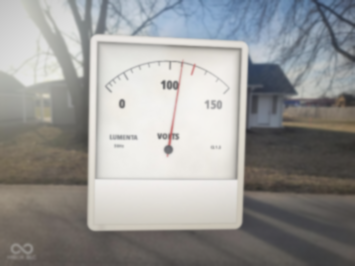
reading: 110V
